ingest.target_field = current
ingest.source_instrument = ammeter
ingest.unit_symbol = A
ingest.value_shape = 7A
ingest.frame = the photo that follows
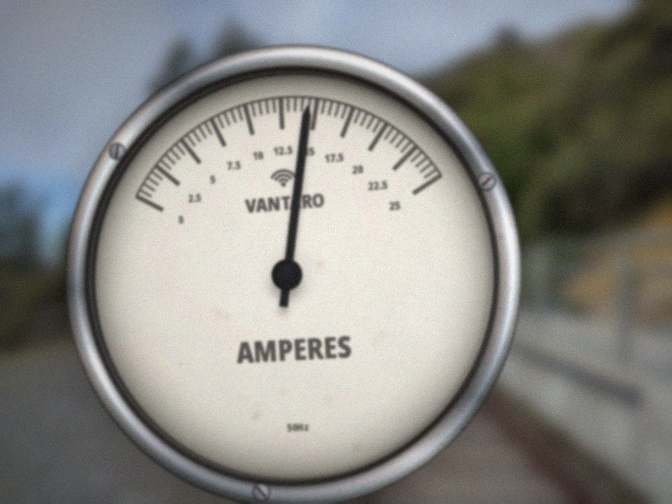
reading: 14.5A
